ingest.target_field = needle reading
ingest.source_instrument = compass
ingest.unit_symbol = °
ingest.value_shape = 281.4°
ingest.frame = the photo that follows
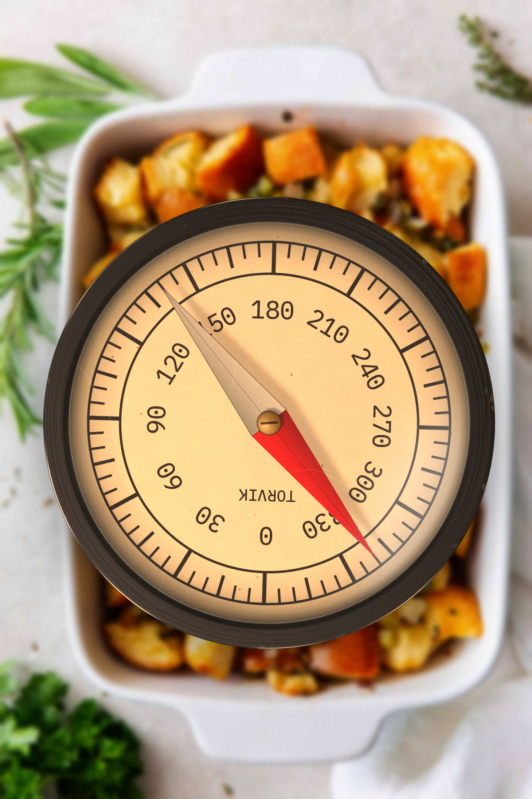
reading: 320°
